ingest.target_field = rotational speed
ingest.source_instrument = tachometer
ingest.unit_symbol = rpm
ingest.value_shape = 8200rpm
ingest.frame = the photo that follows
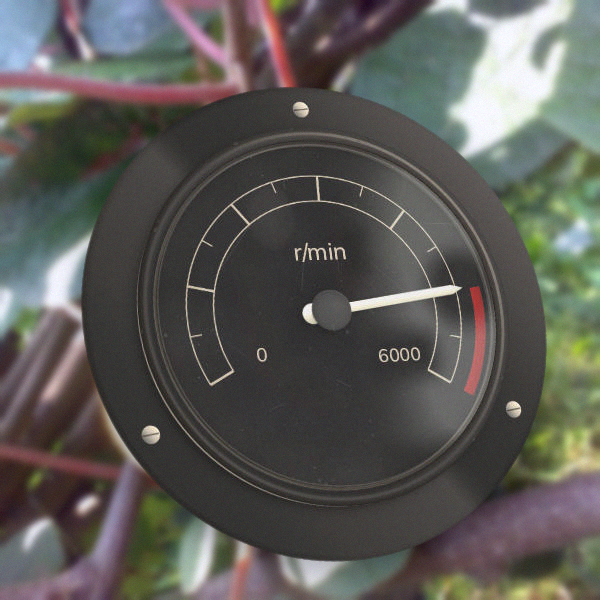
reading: 5000rpm
